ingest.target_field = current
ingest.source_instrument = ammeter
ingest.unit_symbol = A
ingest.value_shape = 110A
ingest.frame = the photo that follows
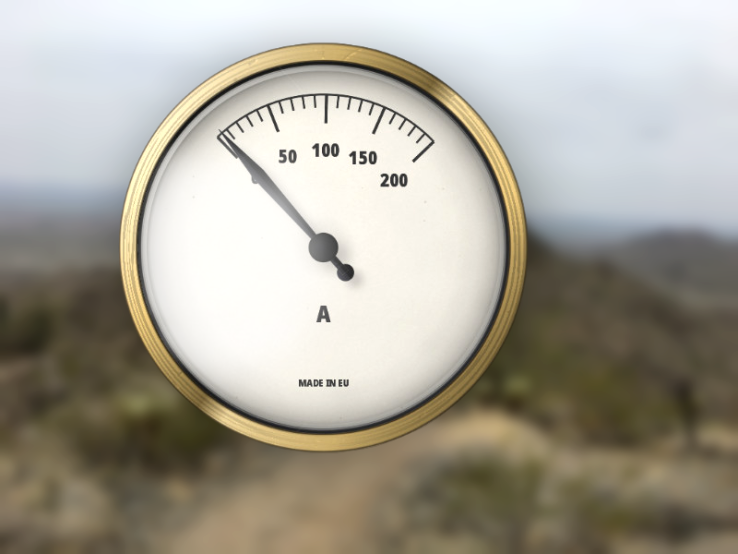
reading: 5A
